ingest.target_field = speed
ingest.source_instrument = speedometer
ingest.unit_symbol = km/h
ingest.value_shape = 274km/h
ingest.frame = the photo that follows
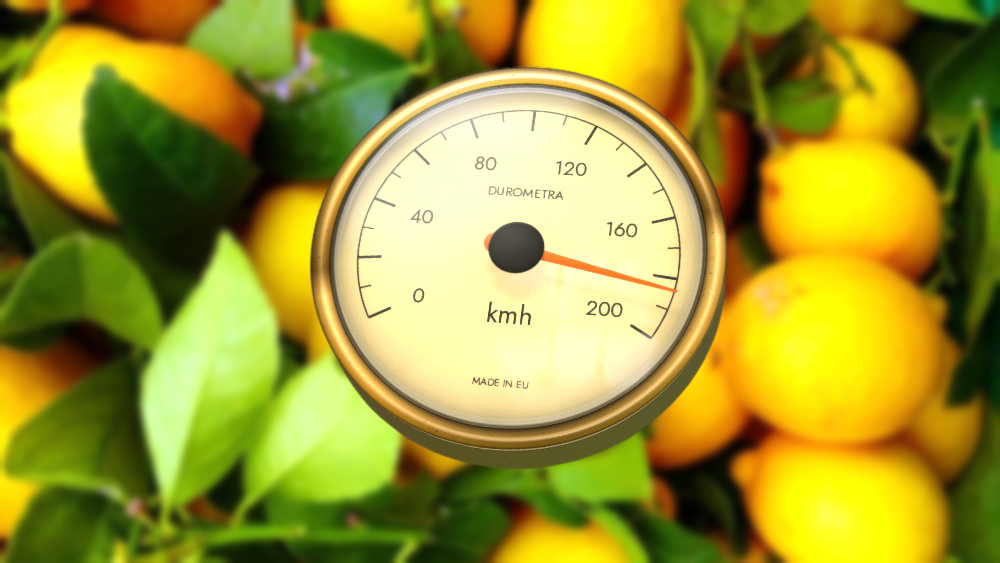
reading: 185km/h
